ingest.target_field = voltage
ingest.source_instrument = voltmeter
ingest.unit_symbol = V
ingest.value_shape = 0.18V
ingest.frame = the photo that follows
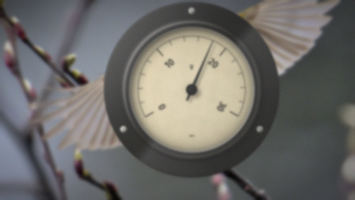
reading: 18V
